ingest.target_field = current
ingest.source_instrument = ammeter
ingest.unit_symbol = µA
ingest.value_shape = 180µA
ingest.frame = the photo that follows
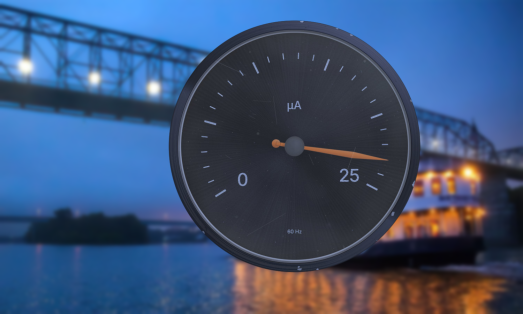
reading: 23µA
